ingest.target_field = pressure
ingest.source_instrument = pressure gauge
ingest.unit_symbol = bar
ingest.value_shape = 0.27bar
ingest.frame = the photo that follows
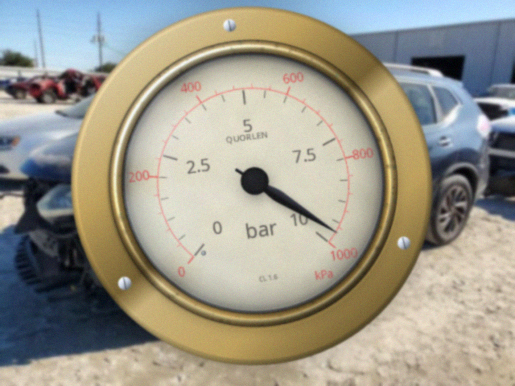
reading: 9.75bar
